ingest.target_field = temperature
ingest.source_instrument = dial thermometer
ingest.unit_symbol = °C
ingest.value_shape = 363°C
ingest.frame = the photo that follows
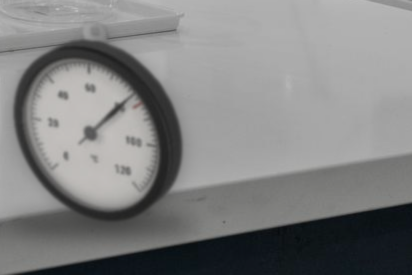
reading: 80°C
